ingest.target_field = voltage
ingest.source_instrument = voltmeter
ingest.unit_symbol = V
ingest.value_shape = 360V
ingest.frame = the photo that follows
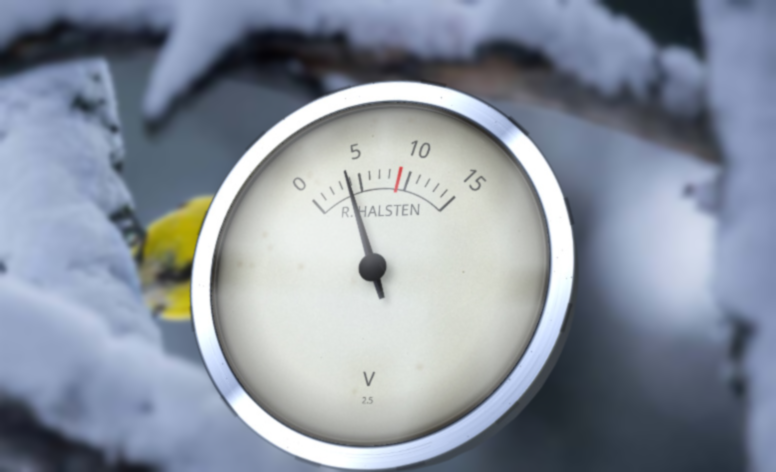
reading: 4V
